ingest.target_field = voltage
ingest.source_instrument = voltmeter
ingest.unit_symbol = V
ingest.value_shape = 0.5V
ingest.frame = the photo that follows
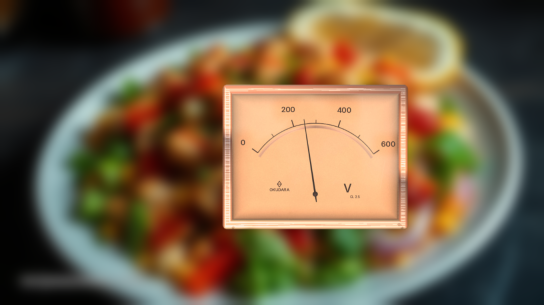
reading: 250V
